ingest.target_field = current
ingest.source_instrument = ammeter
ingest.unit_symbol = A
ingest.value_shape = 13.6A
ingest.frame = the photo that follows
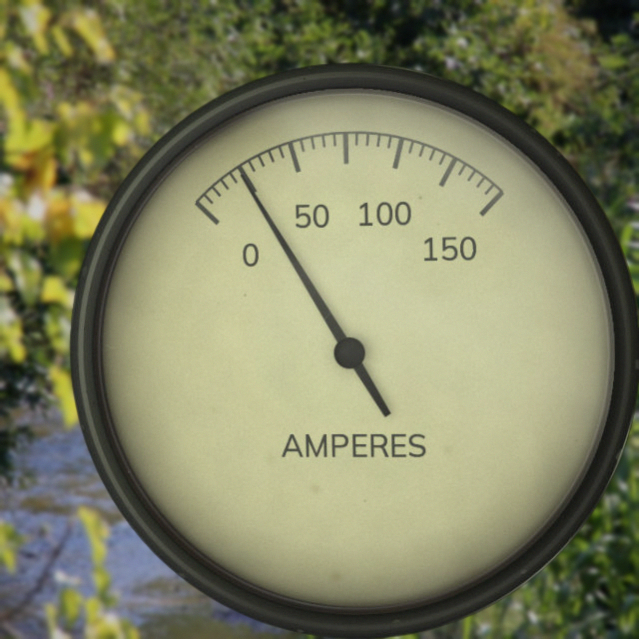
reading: 25A
